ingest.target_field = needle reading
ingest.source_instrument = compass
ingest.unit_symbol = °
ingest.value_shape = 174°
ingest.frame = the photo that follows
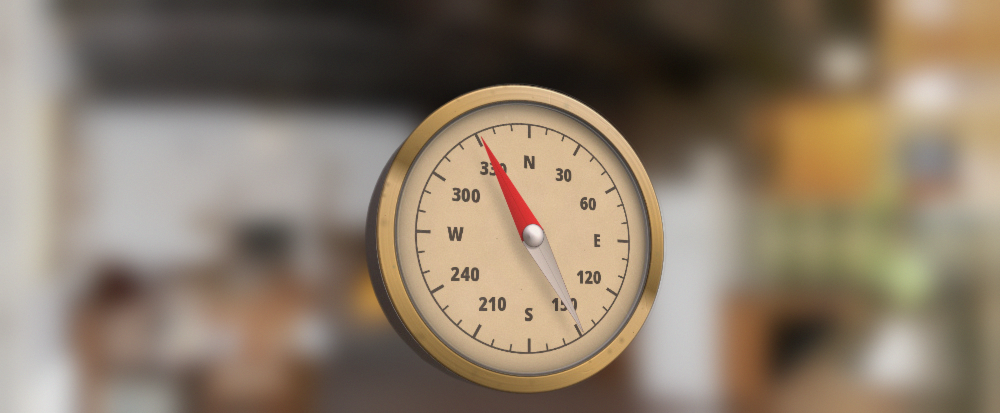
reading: 330°
